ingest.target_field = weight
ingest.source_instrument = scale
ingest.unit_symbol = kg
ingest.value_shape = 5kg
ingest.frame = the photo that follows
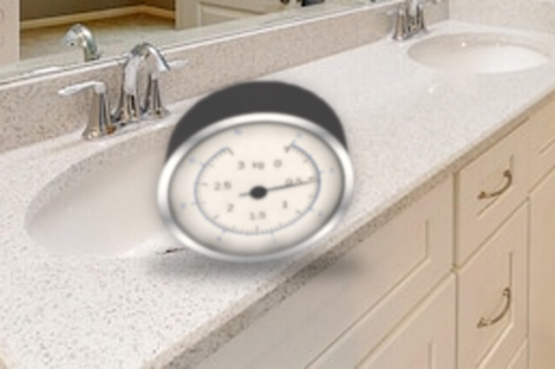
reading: 0.5kg
